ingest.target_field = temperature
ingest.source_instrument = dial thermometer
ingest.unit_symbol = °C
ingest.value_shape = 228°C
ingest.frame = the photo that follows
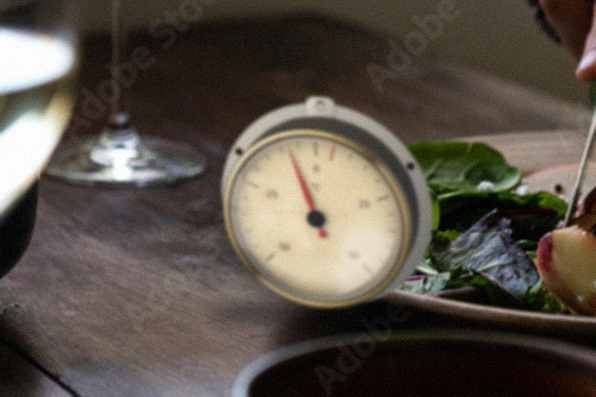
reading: -7.5°C
